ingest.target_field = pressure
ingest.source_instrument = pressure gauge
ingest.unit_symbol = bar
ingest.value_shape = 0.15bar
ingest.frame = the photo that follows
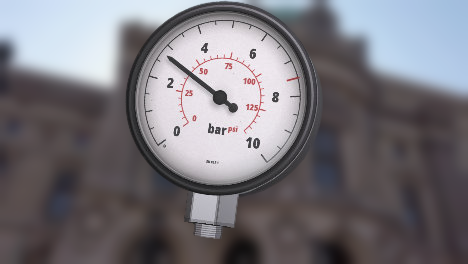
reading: 2.75bar
